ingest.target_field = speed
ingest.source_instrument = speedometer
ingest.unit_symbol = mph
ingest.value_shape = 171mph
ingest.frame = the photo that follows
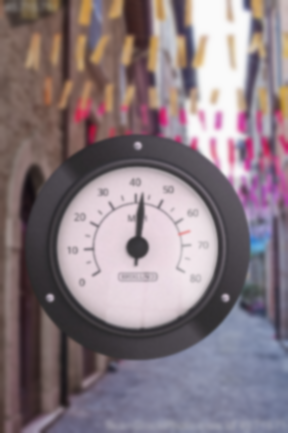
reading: 42.5mph
